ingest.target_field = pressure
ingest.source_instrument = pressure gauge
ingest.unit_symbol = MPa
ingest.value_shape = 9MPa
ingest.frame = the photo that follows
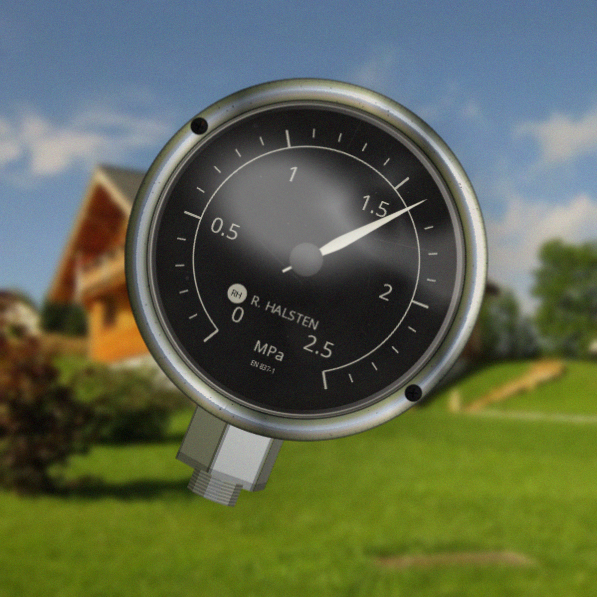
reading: 1.6MPa
